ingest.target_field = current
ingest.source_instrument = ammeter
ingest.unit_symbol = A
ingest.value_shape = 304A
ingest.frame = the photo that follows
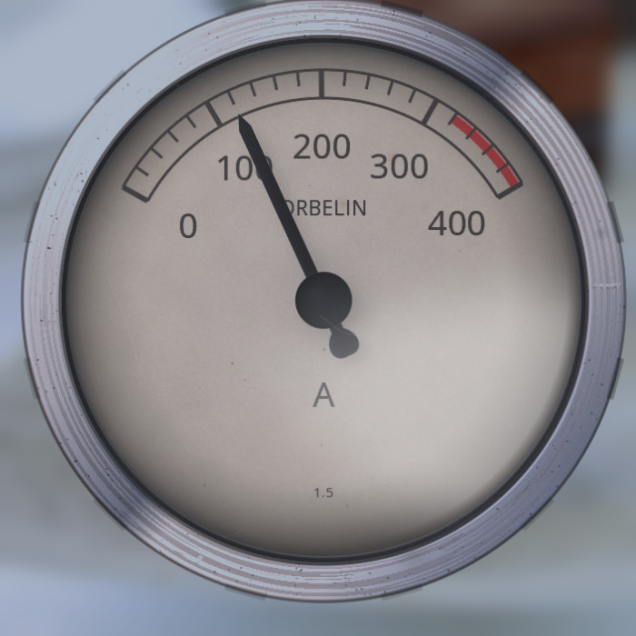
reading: 120A
